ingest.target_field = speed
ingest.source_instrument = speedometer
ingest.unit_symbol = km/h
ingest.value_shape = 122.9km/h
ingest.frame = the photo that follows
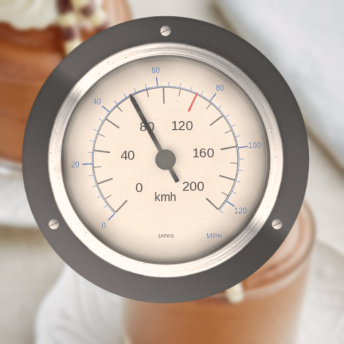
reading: 80km/h
